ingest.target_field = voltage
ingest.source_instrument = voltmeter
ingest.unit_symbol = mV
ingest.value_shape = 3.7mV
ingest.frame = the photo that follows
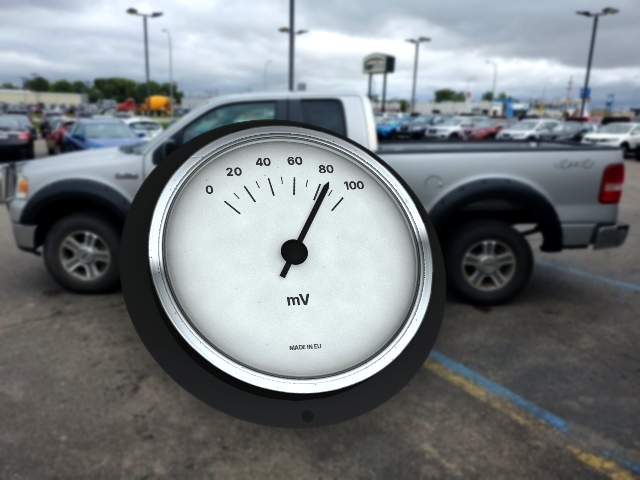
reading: 85mV
